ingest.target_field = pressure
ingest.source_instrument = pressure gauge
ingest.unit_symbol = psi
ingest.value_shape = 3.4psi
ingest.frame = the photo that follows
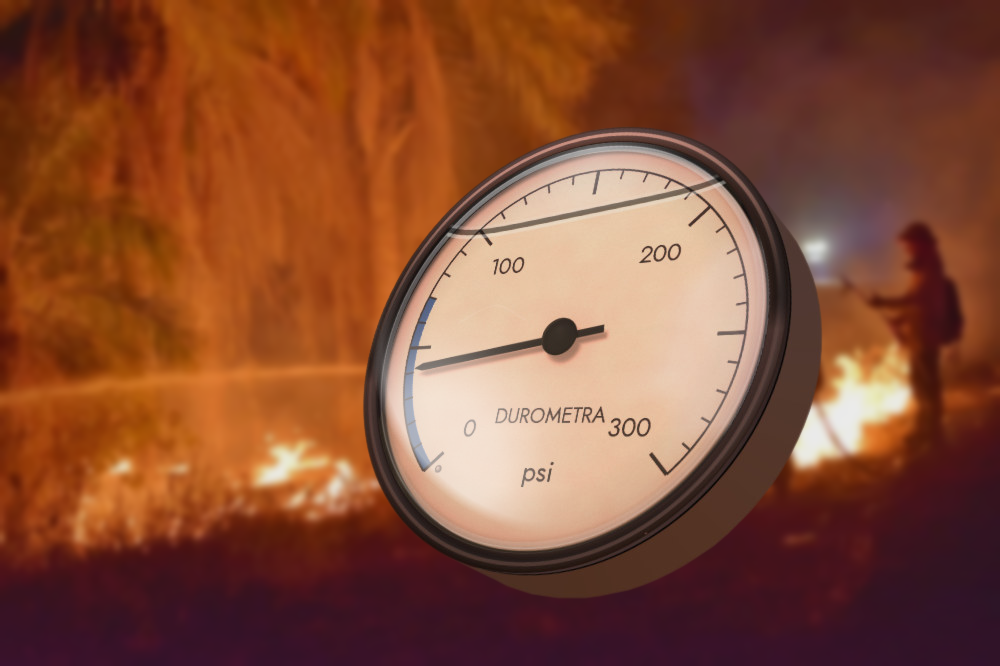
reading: 40psi
